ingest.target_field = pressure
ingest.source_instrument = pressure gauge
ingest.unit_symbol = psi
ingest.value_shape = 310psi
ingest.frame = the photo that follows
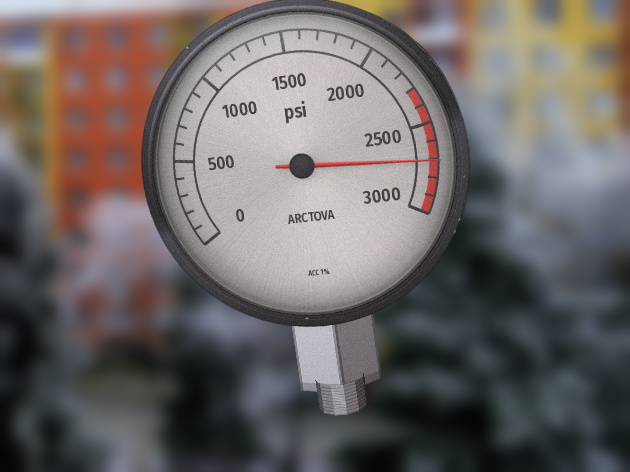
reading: 2700psi
